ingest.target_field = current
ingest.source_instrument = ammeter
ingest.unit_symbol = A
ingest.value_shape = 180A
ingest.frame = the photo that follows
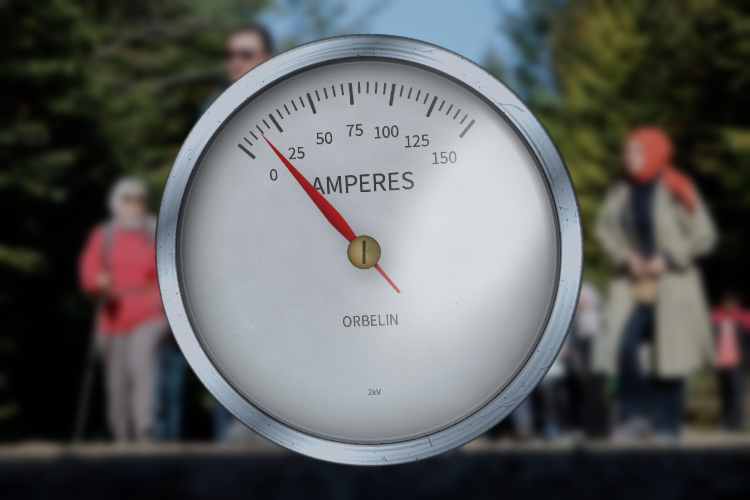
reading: 15A
